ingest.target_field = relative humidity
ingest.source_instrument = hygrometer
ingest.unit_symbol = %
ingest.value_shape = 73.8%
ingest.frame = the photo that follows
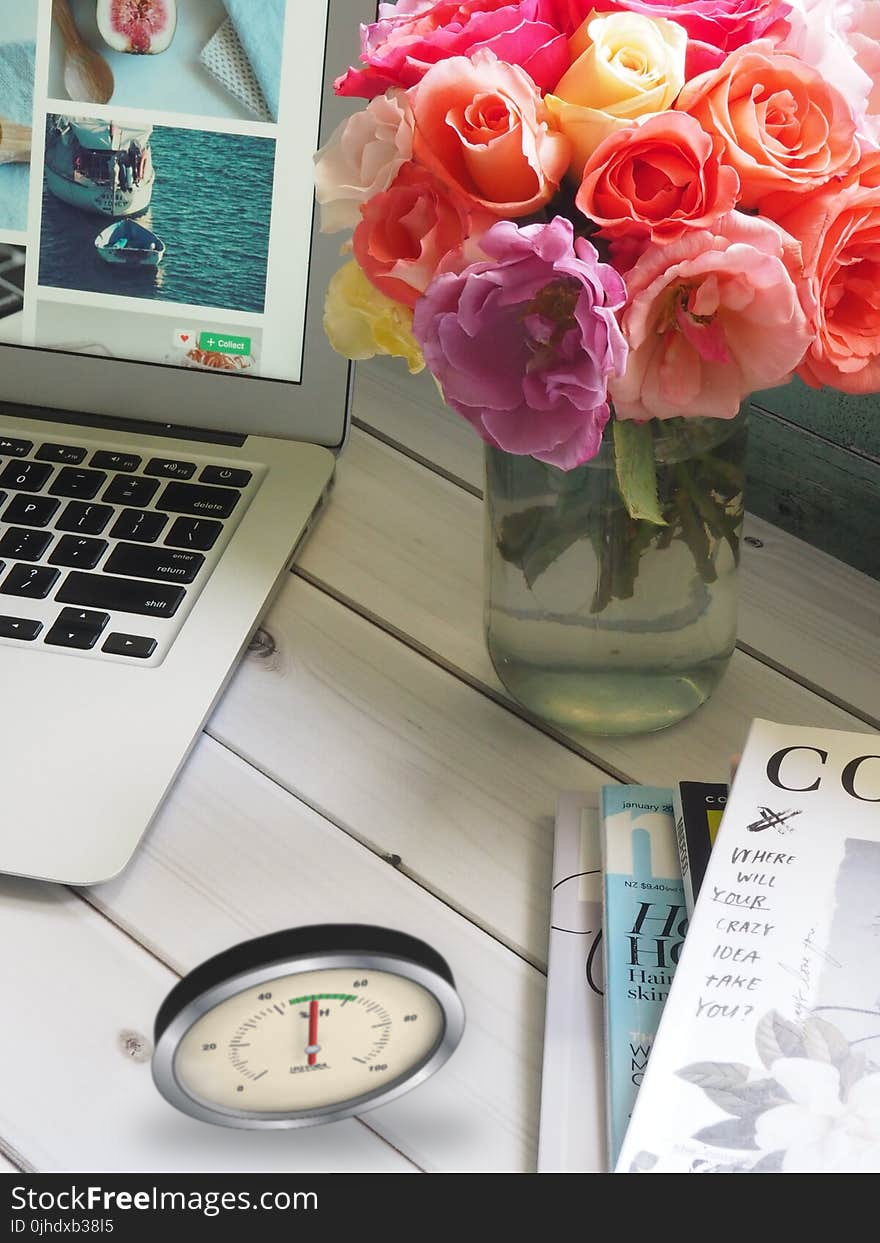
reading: 50%
